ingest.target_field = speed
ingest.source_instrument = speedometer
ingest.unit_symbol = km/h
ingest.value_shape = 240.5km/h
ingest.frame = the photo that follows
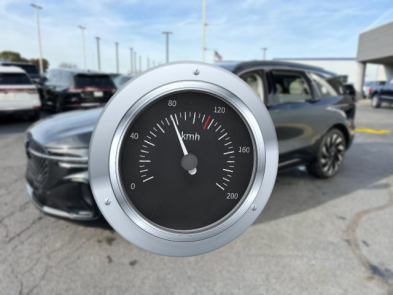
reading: 75km/h
